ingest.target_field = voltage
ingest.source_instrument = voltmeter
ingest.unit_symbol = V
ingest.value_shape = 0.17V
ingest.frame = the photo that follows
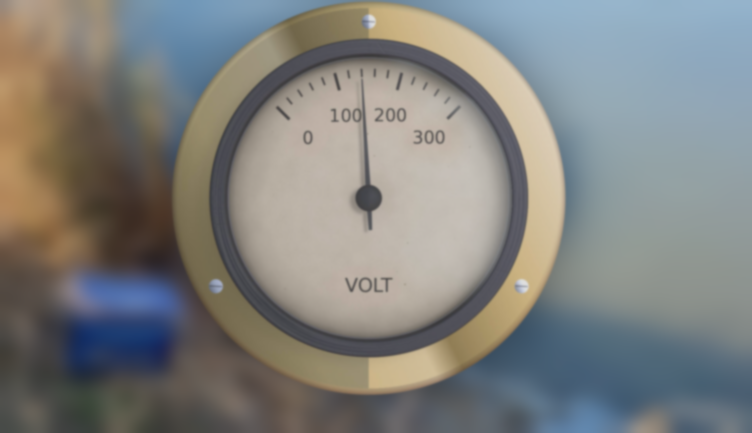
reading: 140V
